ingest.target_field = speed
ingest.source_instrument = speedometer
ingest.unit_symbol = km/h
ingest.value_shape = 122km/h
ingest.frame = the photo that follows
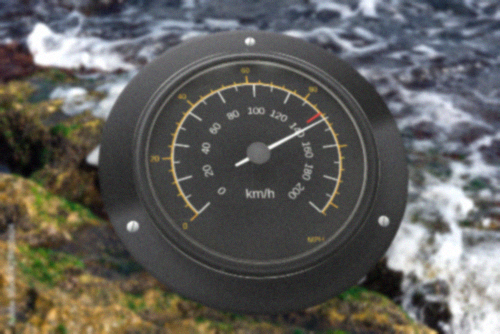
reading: 145km/h
